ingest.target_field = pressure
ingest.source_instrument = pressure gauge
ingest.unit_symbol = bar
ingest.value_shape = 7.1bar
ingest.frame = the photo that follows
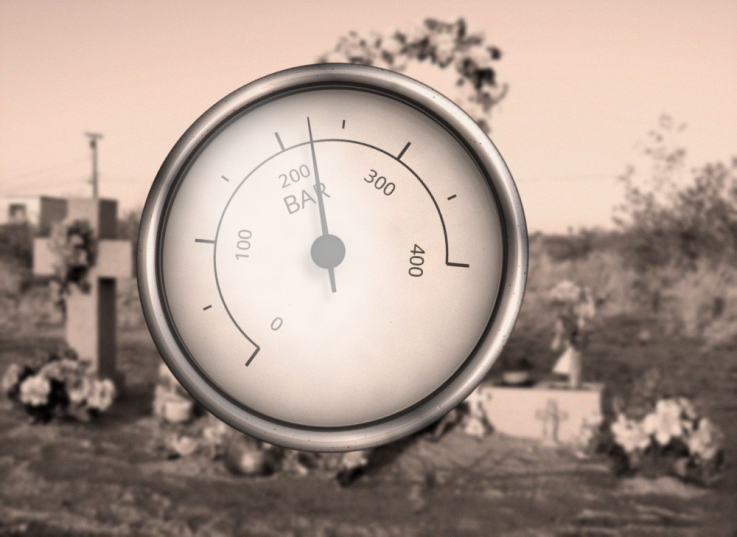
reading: 225bar
